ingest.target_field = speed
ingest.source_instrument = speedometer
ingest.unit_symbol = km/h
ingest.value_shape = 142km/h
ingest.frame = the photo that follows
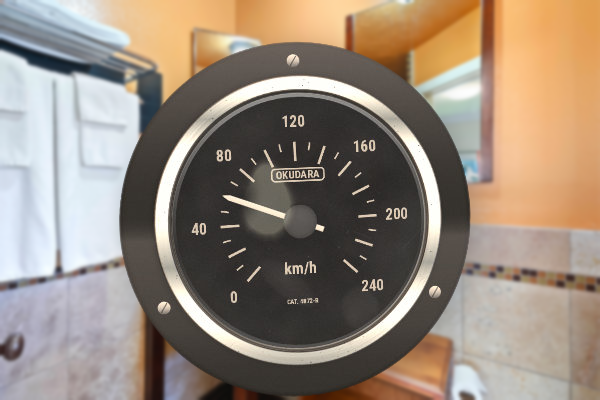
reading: 60km/h
